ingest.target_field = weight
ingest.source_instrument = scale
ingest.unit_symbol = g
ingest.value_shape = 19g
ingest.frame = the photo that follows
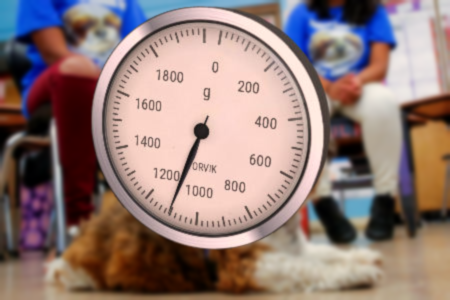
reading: 1100g
